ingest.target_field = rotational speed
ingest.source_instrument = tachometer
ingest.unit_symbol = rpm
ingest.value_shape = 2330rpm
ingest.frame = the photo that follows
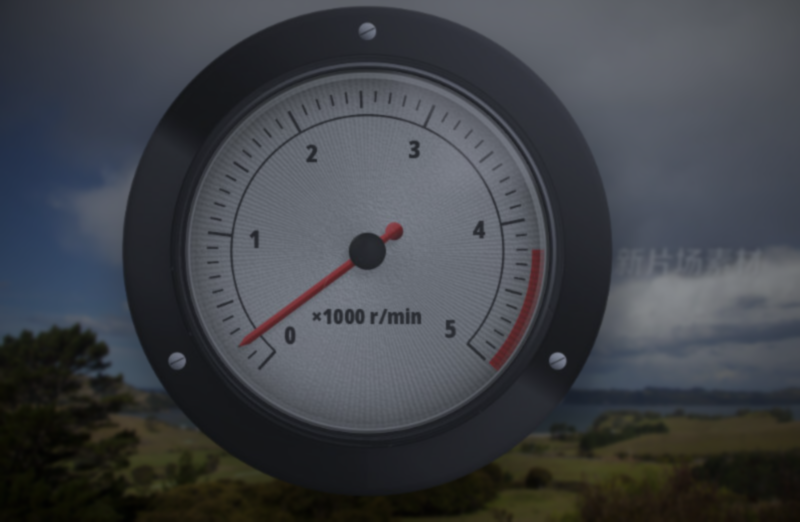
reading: 200rpm
